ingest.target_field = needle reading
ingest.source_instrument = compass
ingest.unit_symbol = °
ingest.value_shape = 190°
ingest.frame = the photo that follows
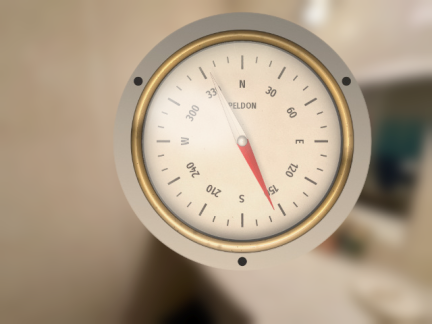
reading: 155°
